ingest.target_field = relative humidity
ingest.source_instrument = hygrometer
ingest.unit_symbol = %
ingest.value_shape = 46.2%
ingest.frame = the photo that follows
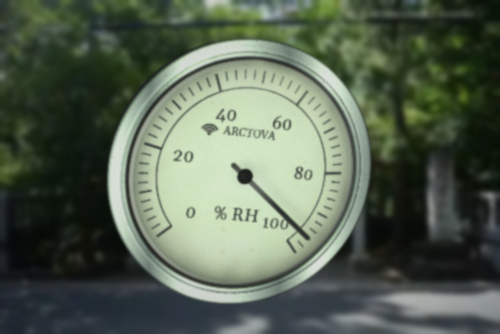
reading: 96%
